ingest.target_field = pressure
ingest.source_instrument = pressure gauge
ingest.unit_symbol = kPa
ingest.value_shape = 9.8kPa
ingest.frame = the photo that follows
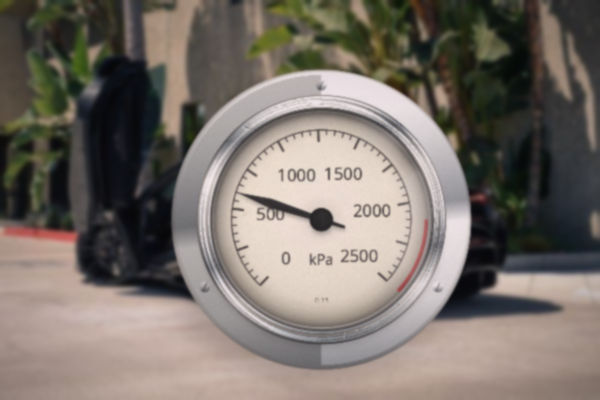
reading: 600kPa
